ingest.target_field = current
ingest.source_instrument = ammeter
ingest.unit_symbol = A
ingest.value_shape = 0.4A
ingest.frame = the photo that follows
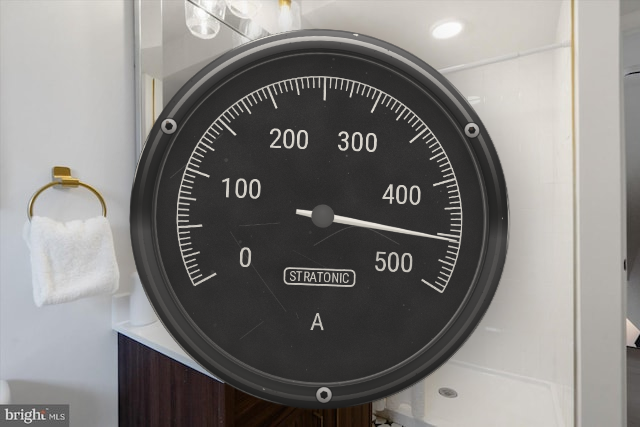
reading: 455A
